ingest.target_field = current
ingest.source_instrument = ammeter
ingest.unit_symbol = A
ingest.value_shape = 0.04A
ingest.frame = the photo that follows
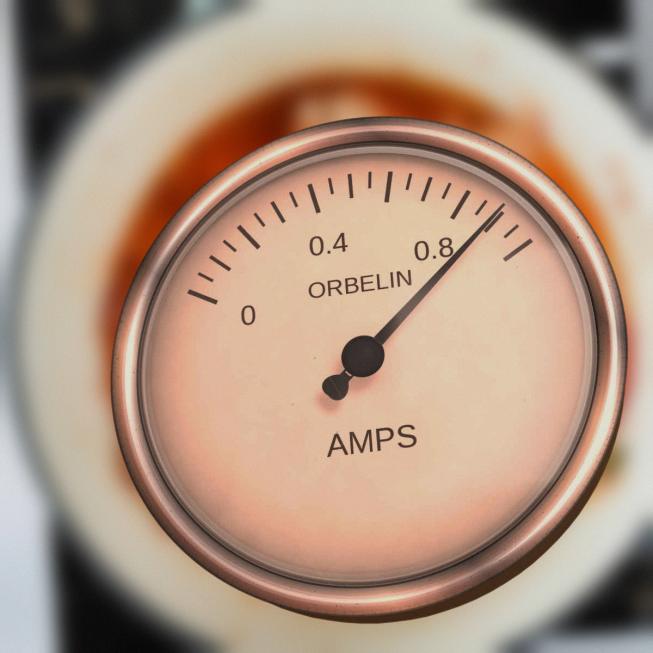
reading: 0.9A
